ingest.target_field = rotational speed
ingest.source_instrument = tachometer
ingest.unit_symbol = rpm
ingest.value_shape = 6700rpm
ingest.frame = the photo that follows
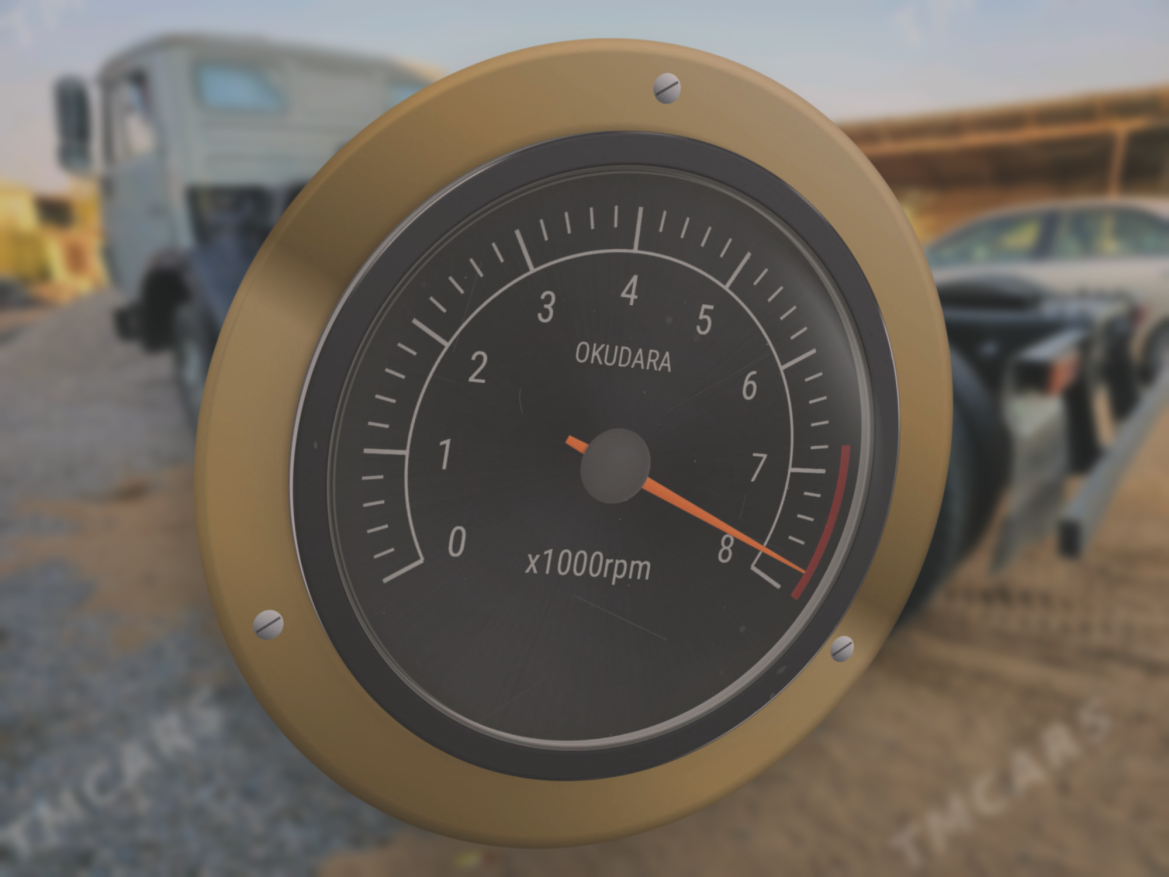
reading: 7800rpm
